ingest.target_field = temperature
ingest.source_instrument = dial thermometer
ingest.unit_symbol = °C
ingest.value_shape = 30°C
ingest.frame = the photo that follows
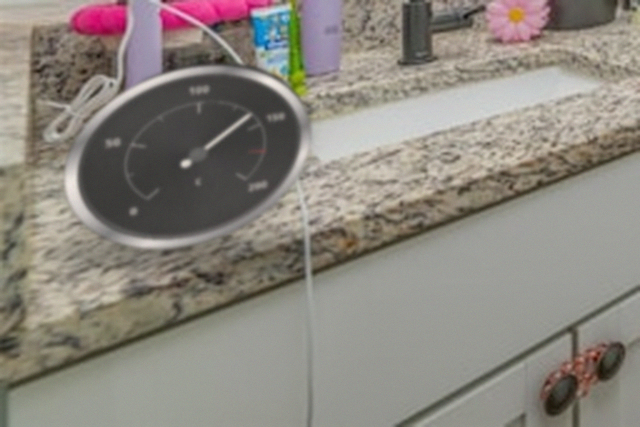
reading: 137.5°C
